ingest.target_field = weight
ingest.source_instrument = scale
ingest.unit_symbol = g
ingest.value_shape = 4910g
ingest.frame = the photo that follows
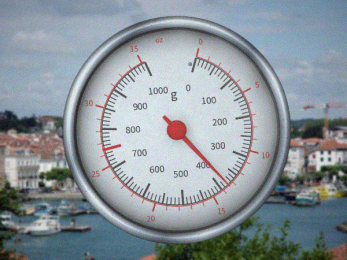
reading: 380g
